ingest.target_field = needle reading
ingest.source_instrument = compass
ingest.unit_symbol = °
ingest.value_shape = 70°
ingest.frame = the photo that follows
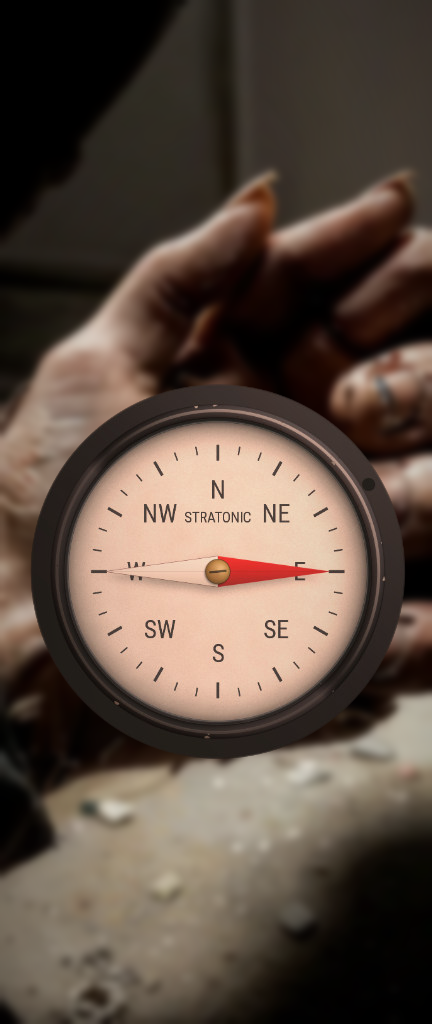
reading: 90°
